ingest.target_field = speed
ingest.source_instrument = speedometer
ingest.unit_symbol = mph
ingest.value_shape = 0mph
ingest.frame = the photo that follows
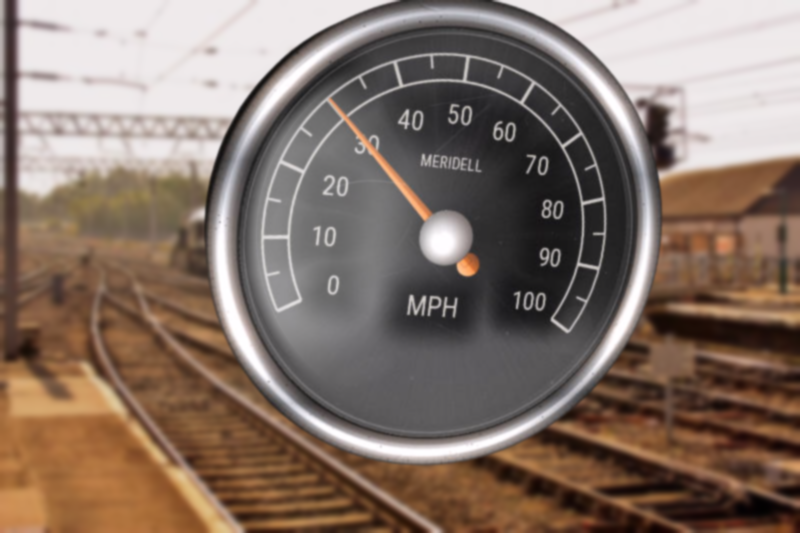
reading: 30mph
